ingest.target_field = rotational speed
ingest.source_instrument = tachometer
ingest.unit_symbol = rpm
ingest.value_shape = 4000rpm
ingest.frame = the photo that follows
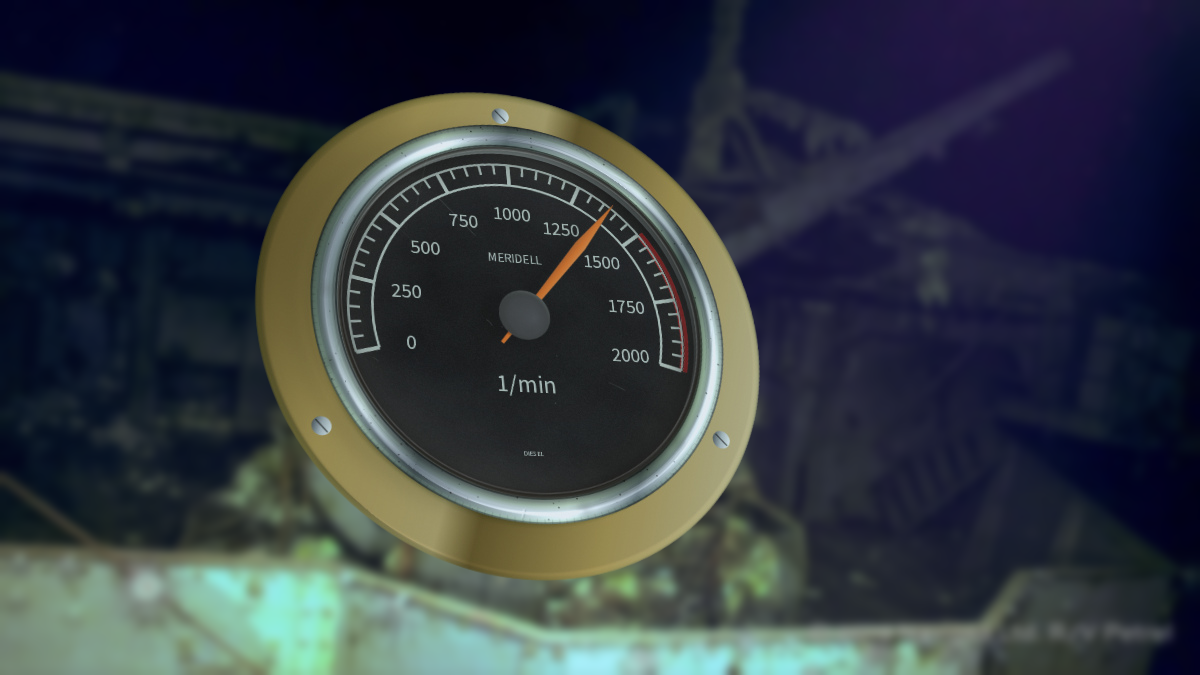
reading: 1375rpm
